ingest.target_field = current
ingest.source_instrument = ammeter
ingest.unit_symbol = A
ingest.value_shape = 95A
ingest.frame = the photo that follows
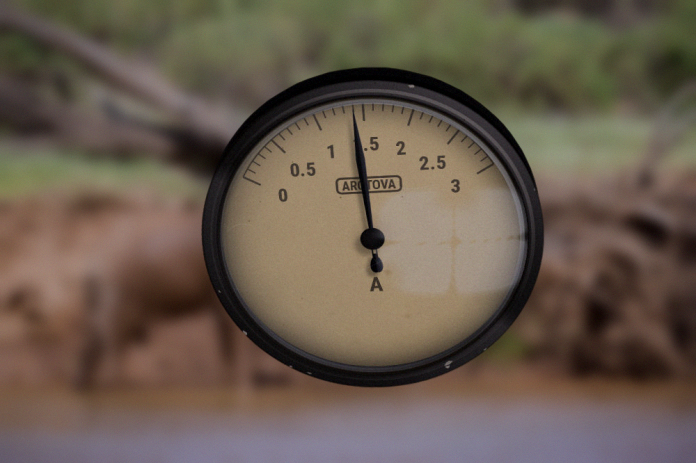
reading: 1.4A
